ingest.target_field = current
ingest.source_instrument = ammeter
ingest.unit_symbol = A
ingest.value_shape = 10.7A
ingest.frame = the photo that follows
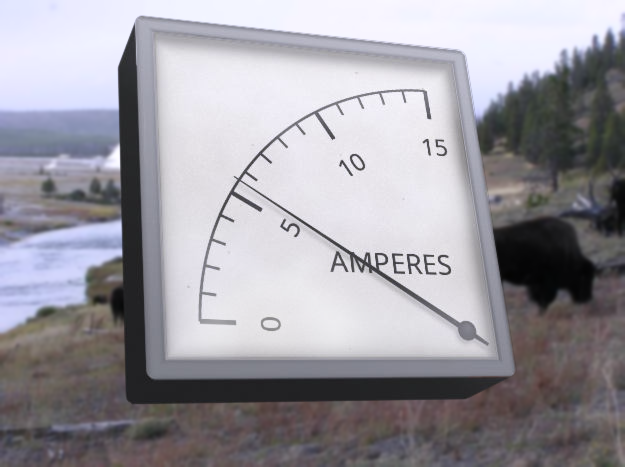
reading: 5.5A
